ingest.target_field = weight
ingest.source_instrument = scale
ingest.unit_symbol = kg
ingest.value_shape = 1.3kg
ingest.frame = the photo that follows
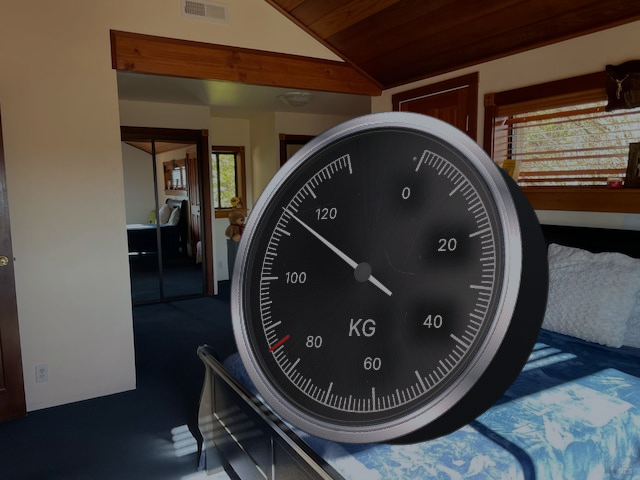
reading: 114kg
